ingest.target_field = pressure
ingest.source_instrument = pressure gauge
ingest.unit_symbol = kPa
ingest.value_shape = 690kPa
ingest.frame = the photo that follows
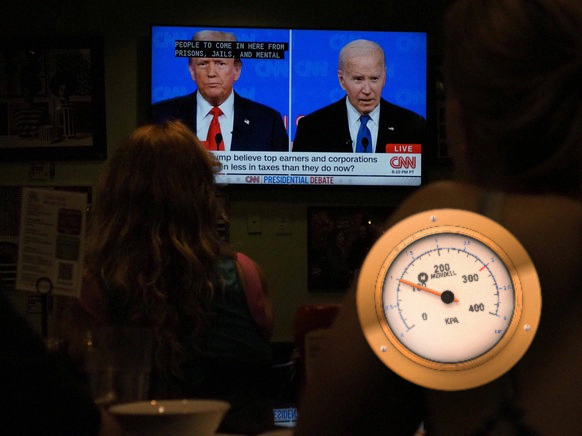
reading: 100kPa
